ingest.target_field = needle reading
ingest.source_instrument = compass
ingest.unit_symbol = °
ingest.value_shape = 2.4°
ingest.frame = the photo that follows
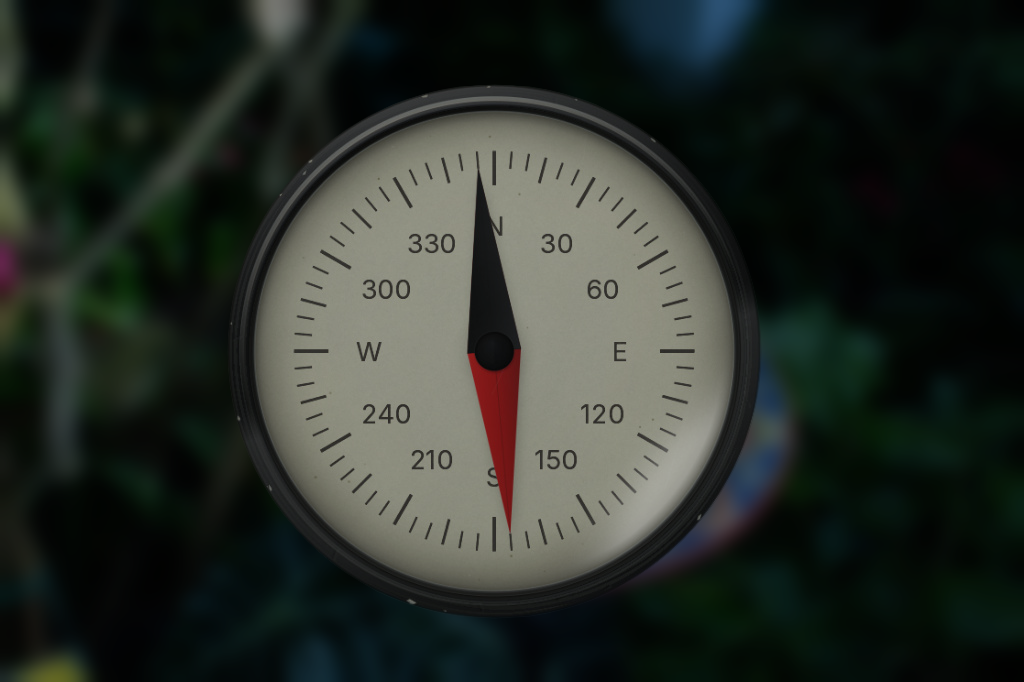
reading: 175°
